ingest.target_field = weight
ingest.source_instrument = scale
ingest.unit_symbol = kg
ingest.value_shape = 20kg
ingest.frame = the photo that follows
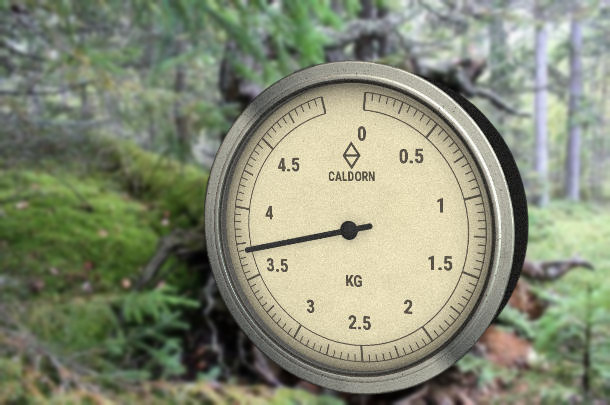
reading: 3.7kg
